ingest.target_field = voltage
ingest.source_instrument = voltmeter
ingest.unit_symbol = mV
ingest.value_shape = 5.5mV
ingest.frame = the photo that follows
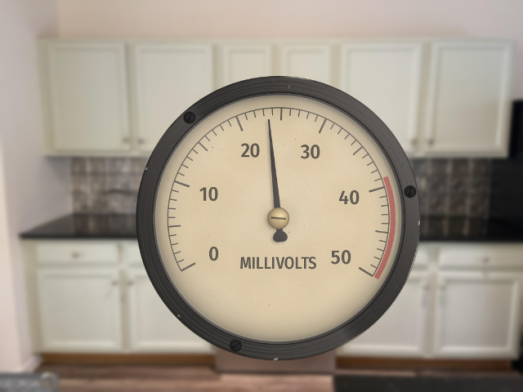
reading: 23.5mV
